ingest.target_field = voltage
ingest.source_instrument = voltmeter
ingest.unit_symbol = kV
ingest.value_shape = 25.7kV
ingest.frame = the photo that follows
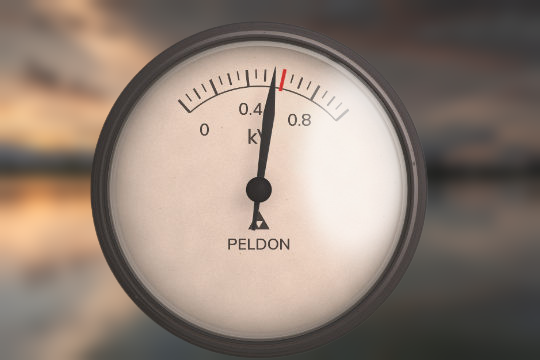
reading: 0.55kV
